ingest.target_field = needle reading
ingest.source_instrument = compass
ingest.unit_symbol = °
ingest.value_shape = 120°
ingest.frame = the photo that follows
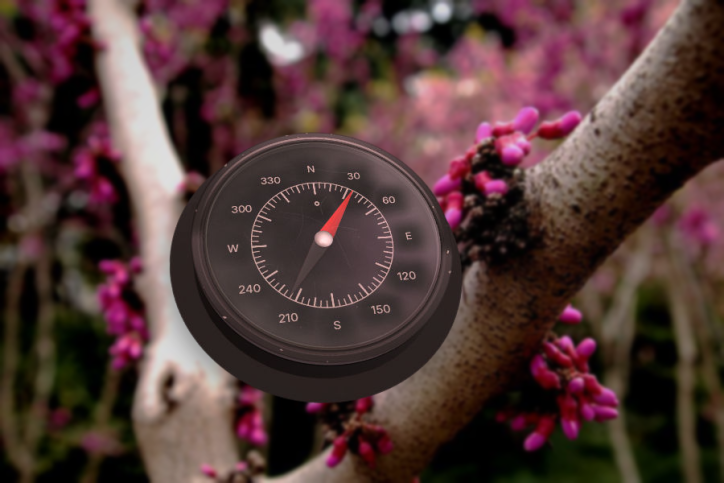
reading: 35°
